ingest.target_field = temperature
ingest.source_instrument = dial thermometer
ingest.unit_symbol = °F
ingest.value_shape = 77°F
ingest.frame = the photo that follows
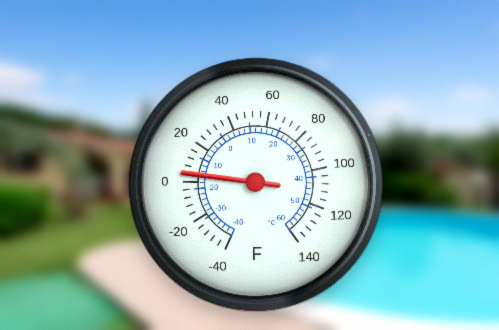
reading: 4°F
